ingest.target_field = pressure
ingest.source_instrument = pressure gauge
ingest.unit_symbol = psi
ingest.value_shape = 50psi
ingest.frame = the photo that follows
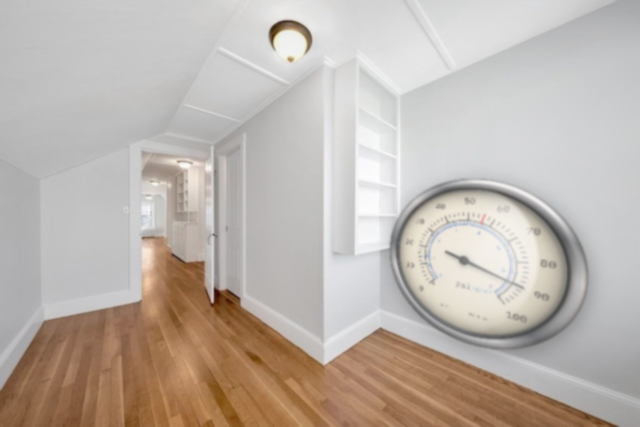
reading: 90psi
